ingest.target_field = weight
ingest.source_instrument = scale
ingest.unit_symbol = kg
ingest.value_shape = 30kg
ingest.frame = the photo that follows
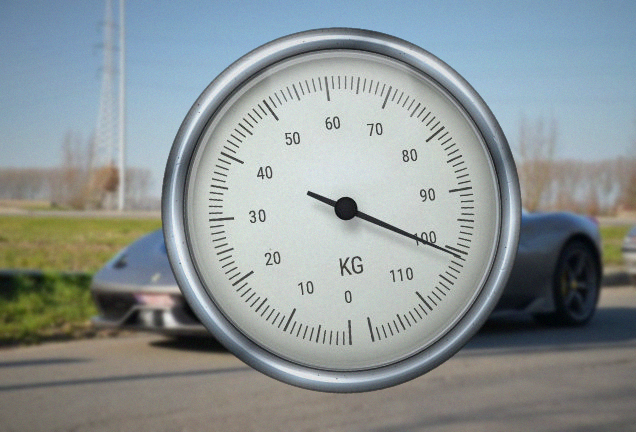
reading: 101kg
